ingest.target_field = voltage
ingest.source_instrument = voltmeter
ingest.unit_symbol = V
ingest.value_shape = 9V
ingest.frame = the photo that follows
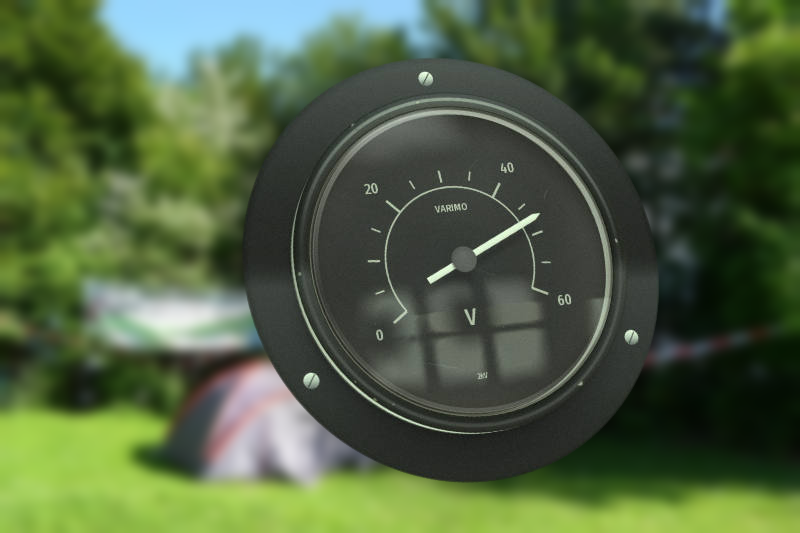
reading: 47.5V
